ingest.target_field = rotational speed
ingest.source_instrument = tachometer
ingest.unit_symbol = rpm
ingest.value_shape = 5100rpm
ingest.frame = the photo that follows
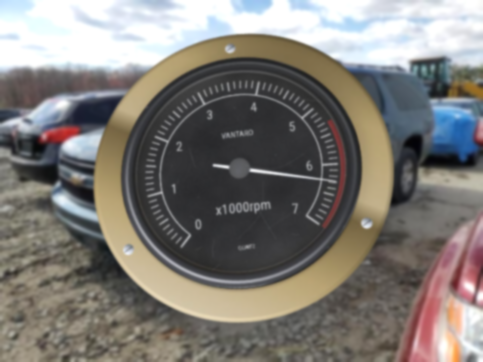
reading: 6300rpm
